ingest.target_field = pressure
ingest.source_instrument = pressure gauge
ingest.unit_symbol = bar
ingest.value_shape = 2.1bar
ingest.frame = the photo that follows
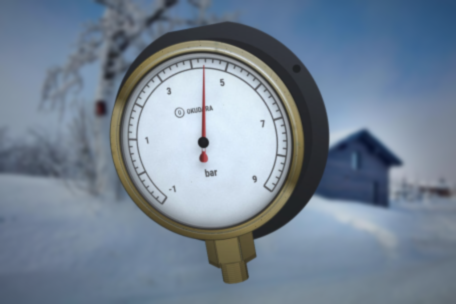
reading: 4.4bar
